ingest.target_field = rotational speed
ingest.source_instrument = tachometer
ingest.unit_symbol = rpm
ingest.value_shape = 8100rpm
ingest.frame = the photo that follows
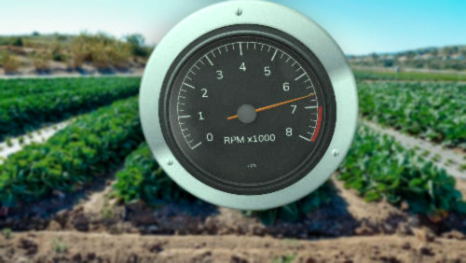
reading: 6600rpm
